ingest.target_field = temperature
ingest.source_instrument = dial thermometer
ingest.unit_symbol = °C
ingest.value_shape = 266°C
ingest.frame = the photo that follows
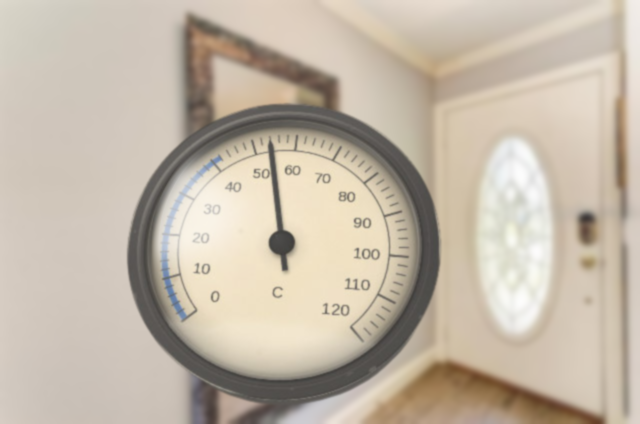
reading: 54°C
